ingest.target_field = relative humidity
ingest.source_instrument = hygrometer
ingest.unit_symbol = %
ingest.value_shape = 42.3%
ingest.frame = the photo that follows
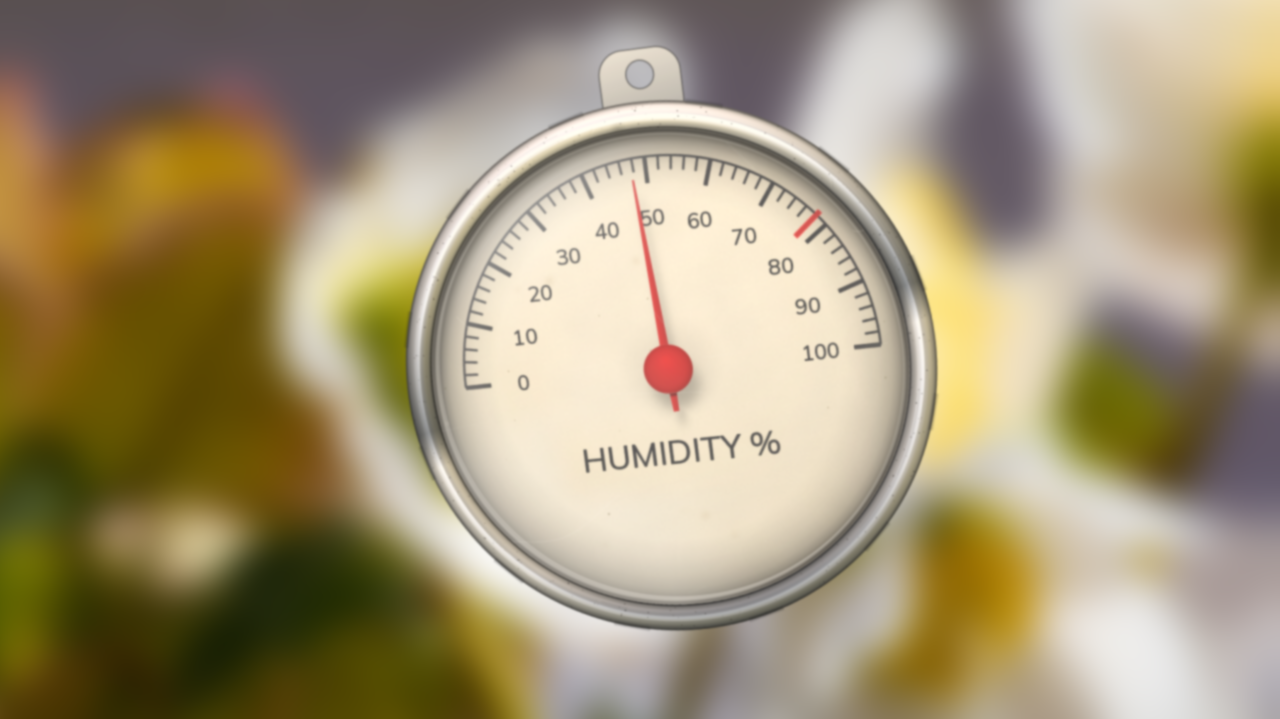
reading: 48%
